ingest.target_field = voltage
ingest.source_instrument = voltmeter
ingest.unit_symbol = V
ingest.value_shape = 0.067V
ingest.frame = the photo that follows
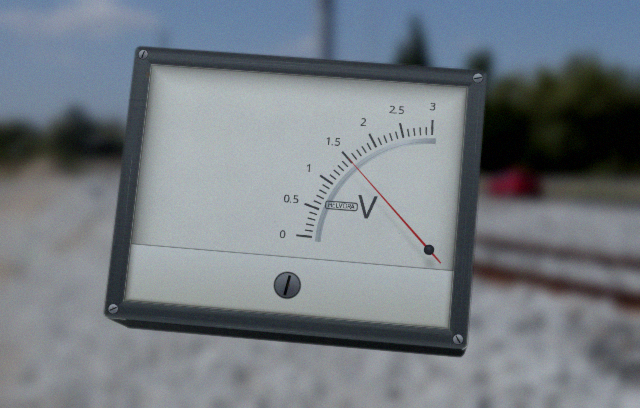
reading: 1.5V
